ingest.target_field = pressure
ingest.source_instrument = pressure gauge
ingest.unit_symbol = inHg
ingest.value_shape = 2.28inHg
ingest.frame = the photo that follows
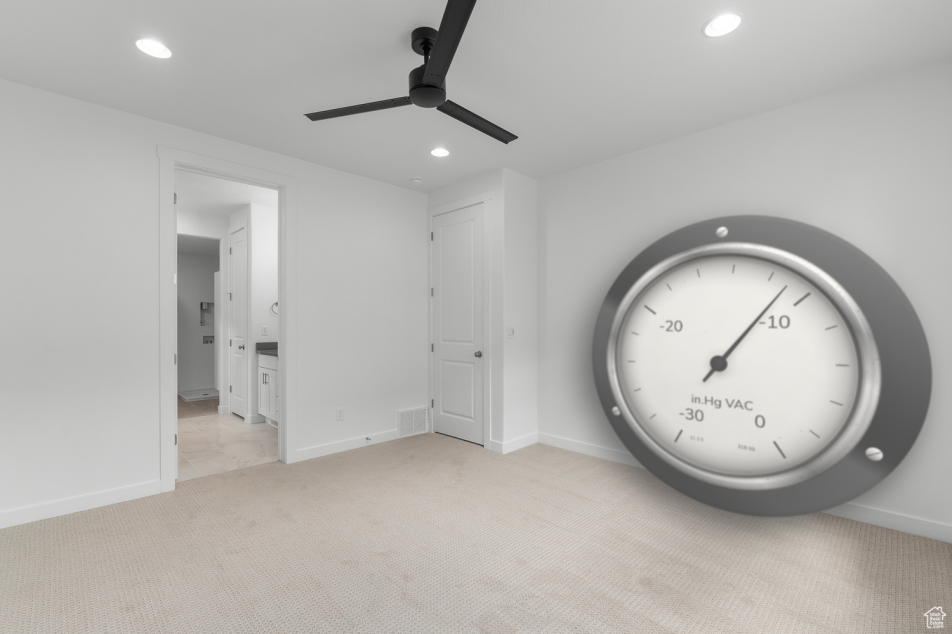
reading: -11inHg
